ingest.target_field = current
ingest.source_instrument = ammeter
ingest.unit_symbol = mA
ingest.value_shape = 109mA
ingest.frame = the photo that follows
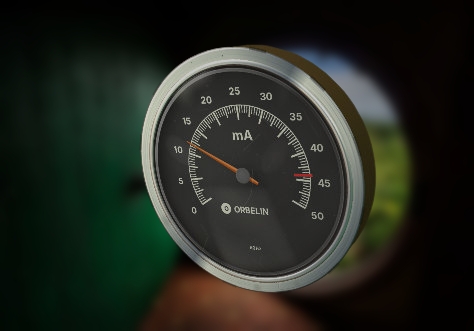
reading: 12.5mA
